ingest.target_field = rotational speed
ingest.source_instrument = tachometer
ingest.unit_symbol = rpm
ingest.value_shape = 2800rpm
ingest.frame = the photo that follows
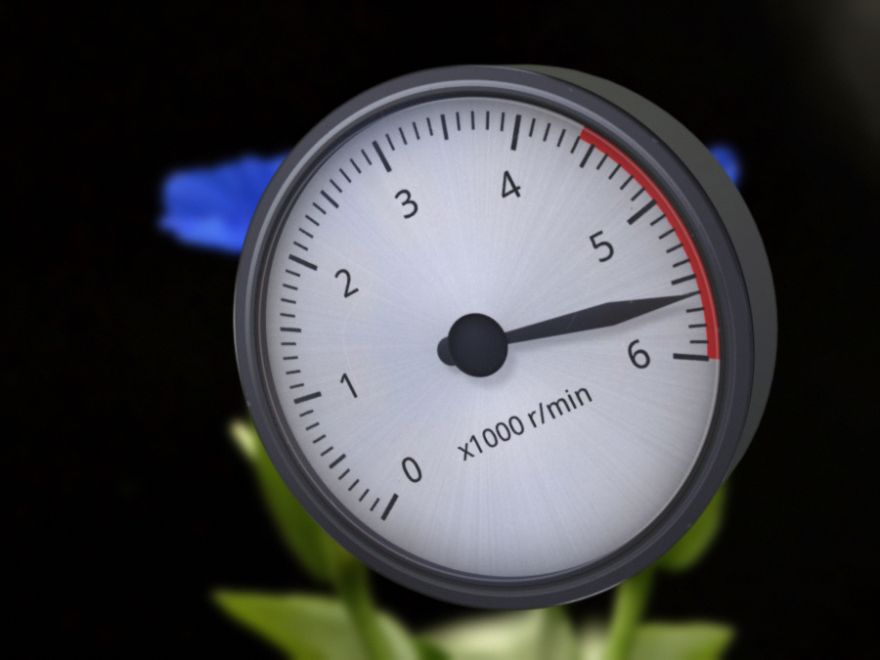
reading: 5600rpm
